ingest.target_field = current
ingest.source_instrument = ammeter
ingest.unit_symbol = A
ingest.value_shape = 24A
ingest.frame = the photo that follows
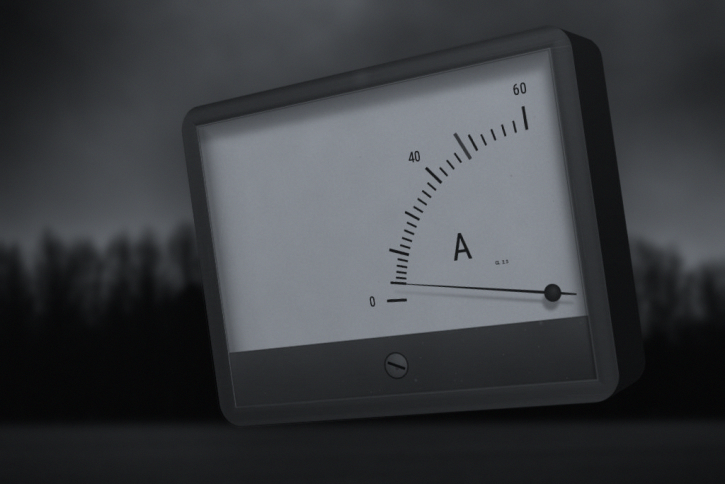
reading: 10A
